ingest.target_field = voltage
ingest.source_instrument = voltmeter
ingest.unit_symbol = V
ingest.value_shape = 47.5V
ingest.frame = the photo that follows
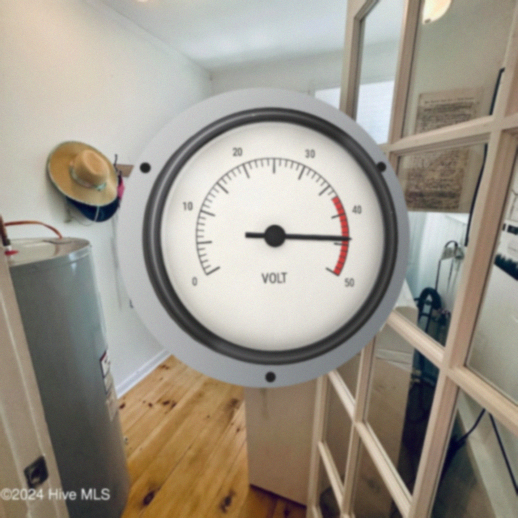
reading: 44V
